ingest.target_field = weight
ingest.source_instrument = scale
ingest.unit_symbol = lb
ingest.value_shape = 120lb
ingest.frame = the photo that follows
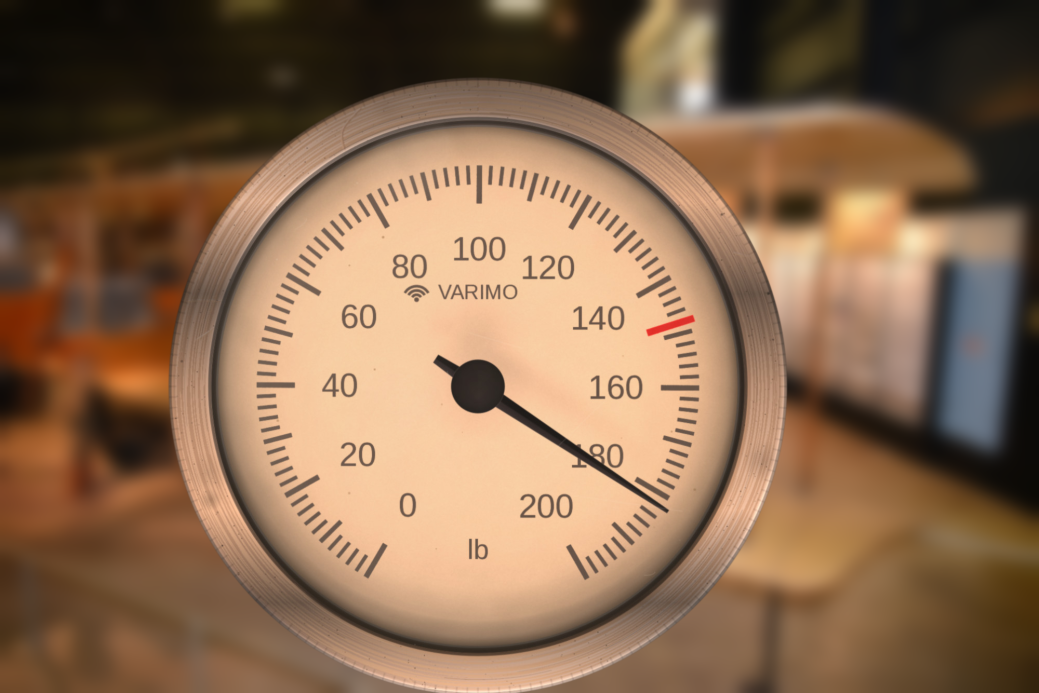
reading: 182lb
